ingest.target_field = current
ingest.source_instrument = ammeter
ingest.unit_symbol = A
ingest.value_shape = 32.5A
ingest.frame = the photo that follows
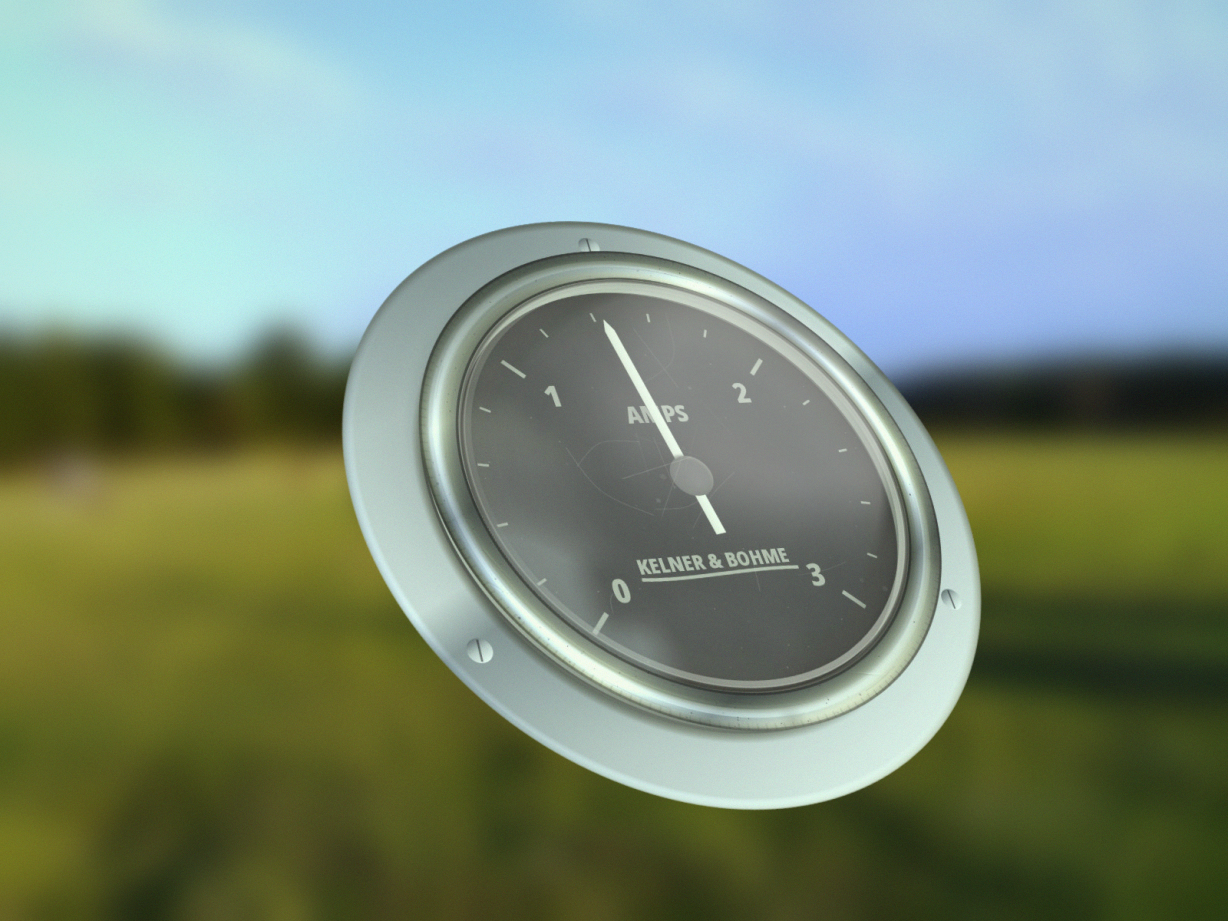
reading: 1.4A
